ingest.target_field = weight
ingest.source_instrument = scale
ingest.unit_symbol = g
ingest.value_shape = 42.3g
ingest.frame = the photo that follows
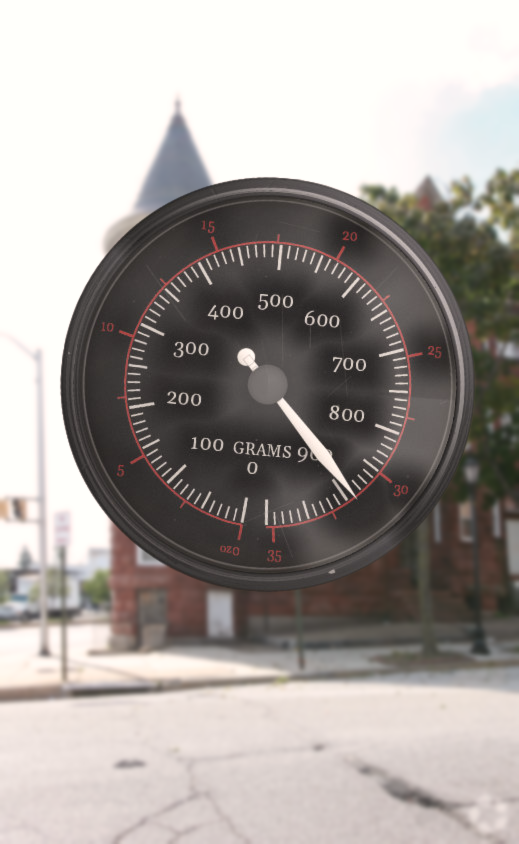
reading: 890g
